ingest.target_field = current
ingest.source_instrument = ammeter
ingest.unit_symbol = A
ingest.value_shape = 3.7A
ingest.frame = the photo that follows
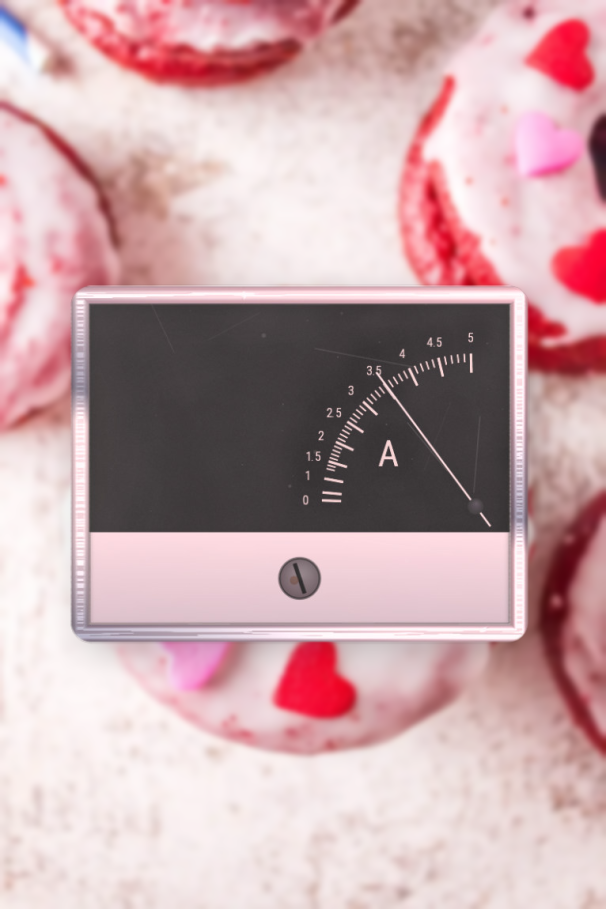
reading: 3.5A
